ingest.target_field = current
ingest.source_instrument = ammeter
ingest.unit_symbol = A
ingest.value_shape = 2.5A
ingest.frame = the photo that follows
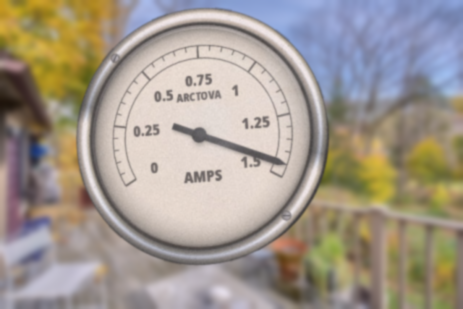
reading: 1.45A
